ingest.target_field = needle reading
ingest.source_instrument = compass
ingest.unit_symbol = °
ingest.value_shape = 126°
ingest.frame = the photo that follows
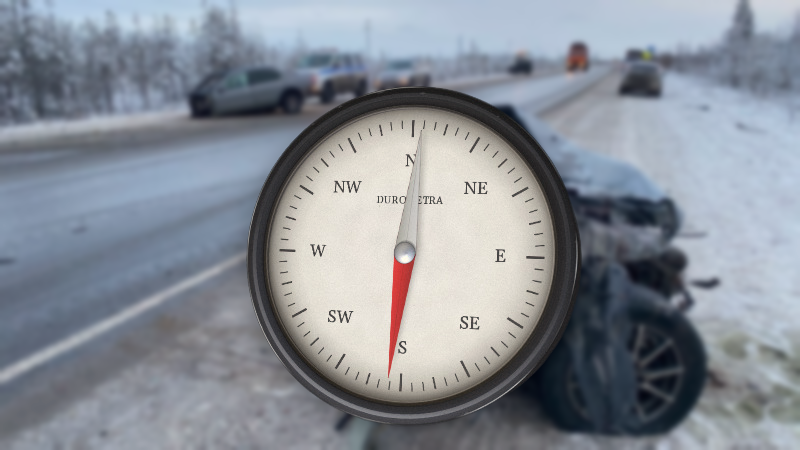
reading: 185°
